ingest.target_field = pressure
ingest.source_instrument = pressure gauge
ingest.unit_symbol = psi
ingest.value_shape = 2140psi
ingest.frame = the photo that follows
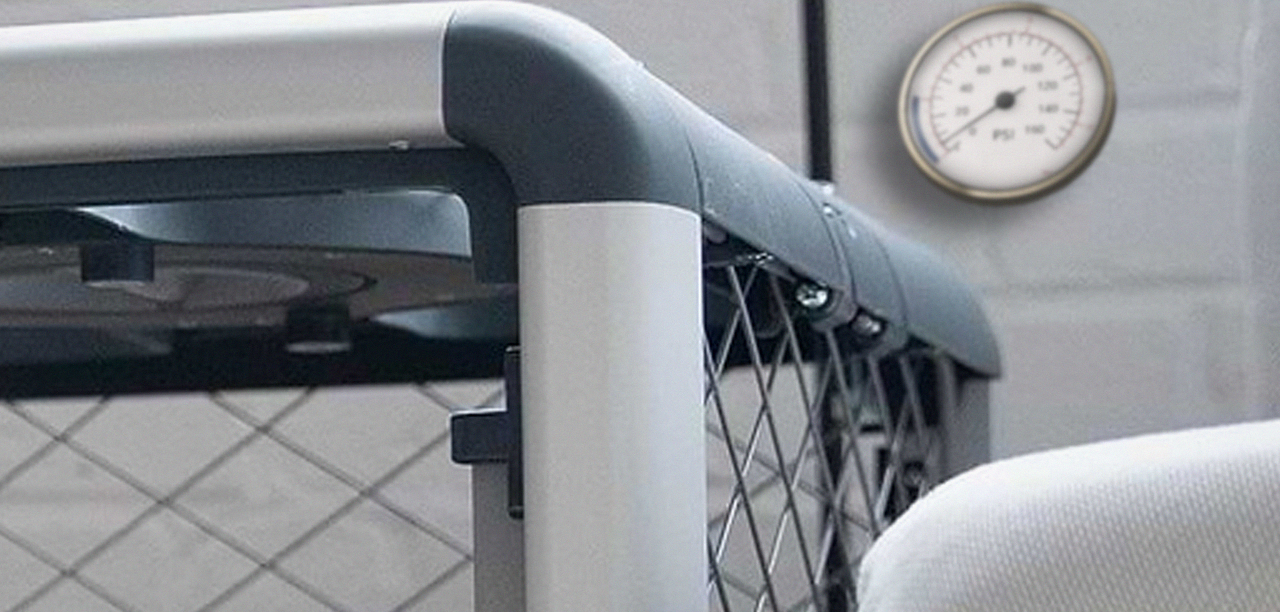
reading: 5psi
